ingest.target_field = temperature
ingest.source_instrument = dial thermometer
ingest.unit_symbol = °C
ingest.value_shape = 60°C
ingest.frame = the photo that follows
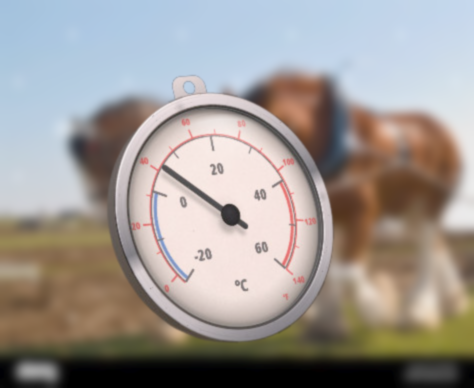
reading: 5°C
